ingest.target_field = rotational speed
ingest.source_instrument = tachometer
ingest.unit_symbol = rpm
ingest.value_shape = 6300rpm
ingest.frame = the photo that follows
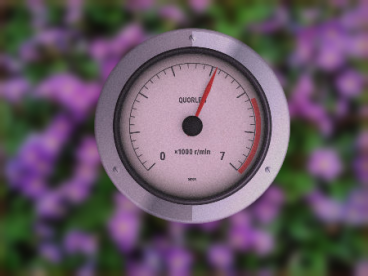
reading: 4100rpm
